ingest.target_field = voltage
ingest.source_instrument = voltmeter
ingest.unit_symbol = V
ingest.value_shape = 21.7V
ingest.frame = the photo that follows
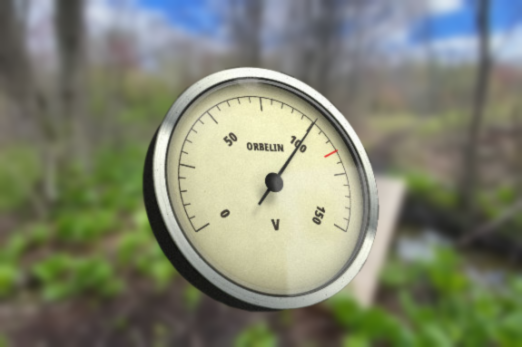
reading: 100V
